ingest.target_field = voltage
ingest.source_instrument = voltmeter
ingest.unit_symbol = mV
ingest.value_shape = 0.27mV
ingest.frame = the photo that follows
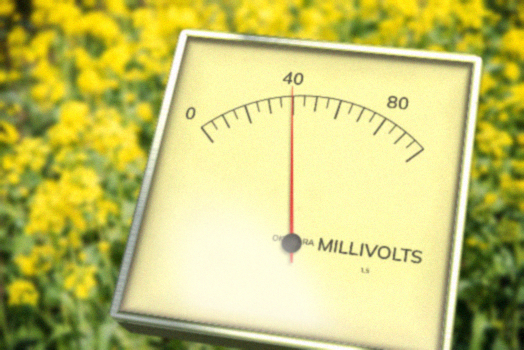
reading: 40mV
